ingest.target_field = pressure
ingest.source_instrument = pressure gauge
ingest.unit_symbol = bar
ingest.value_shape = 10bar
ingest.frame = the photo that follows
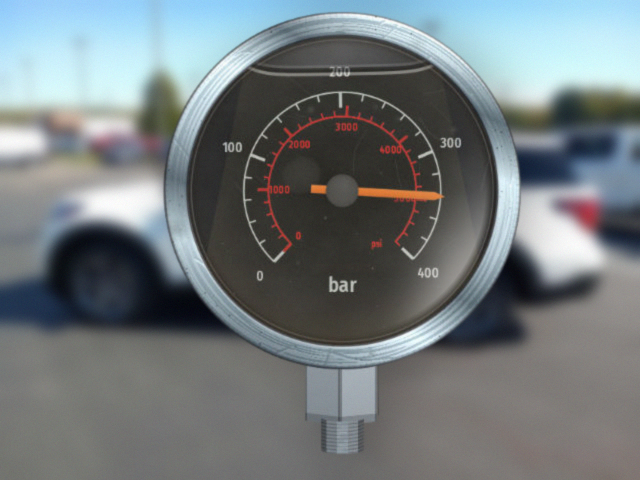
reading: 340bar
